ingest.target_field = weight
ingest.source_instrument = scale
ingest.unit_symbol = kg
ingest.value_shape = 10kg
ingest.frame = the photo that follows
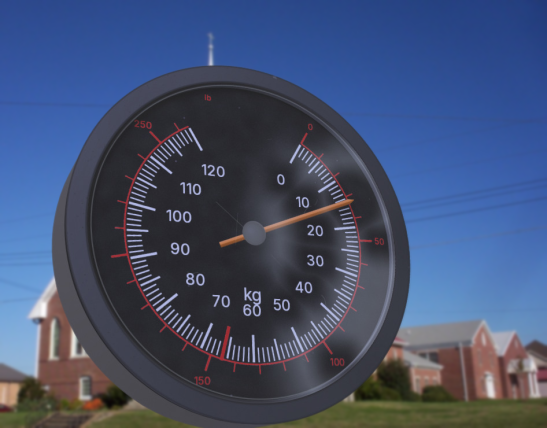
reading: 15kg
